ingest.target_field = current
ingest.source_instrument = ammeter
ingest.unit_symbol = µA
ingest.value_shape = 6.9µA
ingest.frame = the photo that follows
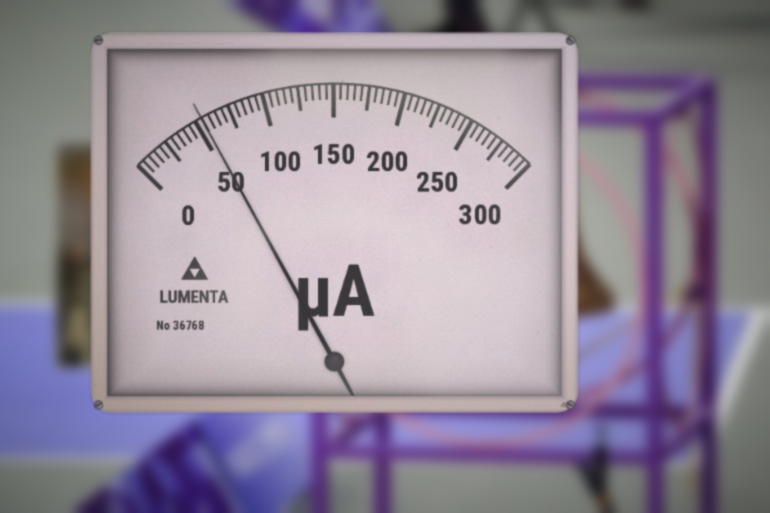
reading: 55µA
